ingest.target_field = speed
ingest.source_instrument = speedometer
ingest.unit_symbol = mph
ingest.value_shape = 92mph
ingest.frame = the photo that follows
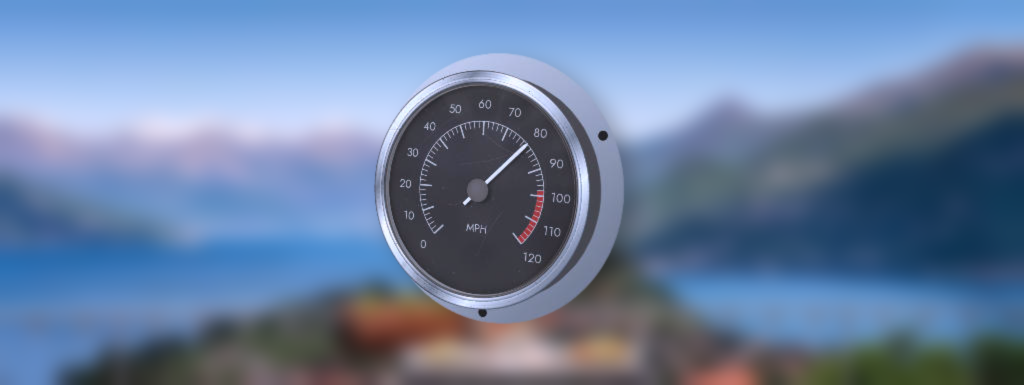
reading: 80mph
